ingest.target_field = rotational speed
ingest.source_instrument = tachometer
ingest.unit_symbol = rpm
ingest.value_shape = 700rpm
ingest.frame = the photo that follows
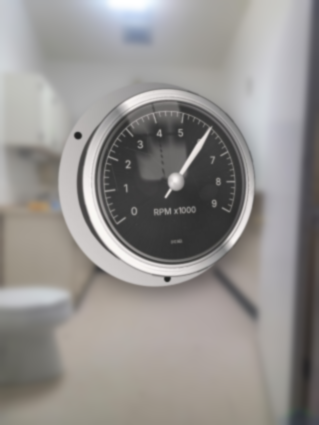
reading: 6000rpm
